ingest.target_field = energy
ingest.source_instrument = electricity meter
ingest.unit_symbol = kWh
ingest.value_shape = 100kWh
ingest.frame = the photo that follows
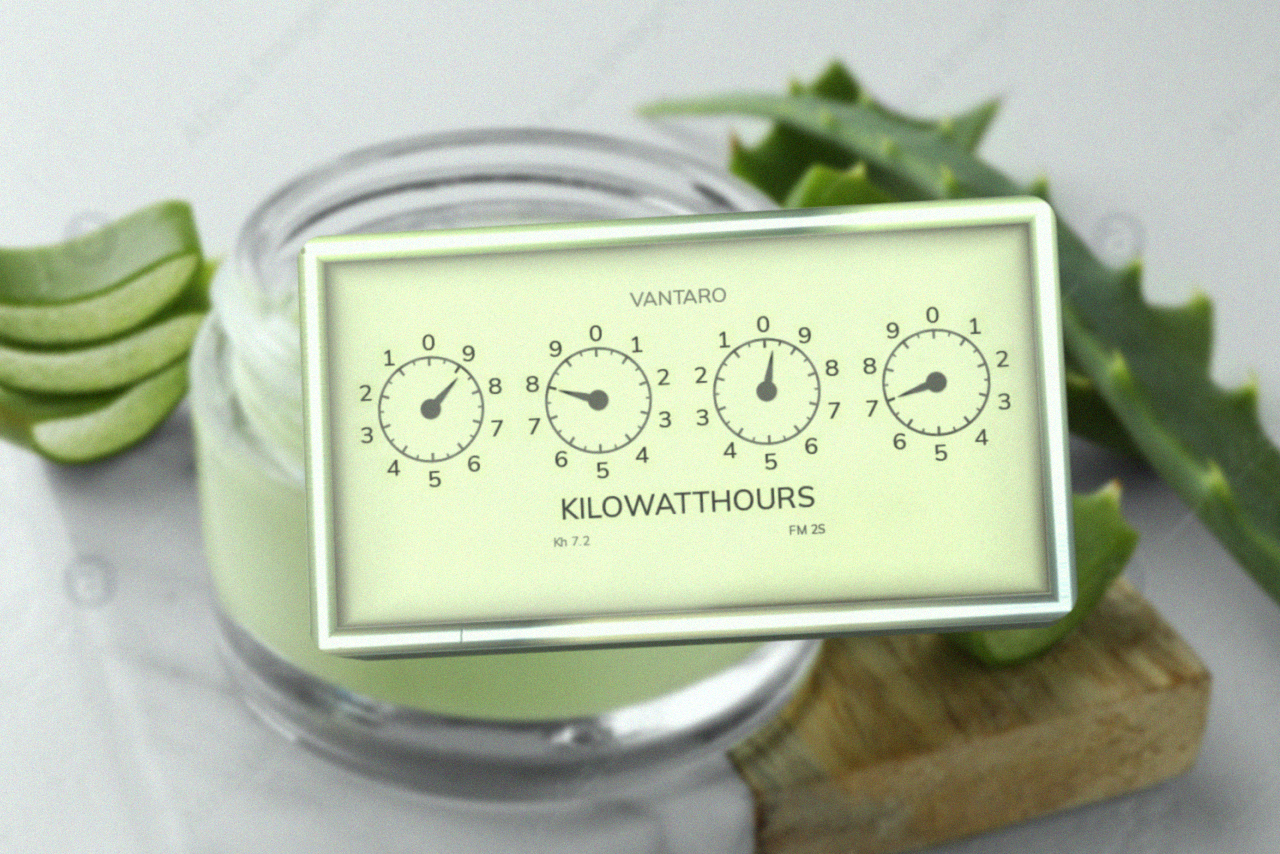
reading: 8797kWh
